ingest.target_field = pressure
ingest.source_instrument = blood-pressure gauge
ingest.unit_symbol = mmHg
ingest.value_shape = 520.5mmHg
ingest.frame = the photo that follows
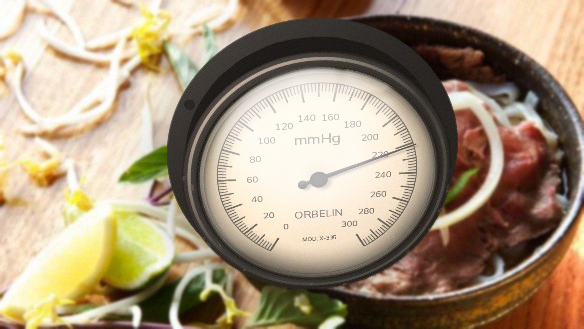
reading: 220mmHg
